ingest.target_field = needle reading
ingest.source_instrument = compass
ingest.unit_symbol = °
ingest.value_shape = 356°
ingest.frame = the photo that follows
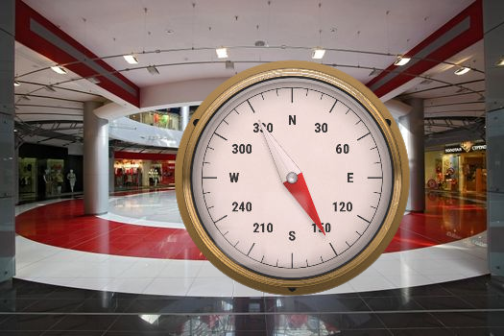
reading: 150°
